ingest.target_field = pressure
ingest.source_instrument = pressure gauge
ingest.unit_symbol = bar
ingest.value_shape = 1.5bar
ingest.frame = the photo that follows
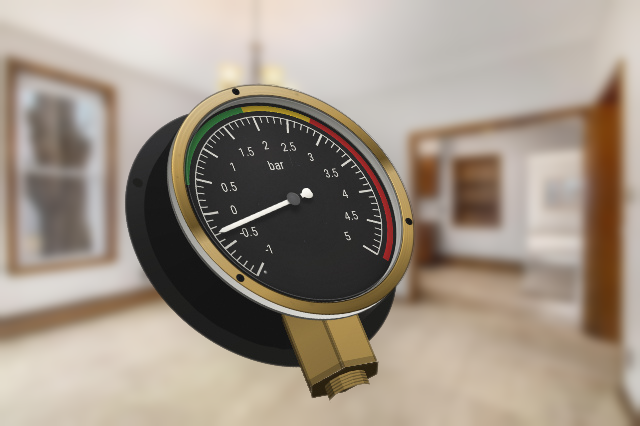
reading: -0.3bar
